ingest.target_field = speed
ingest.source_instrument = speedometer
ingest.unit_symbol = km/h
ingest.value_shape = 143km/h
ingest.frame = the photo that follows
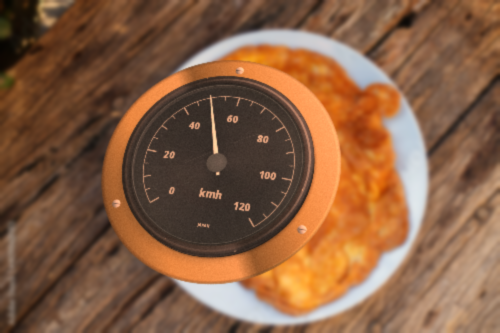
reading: 50km/h
